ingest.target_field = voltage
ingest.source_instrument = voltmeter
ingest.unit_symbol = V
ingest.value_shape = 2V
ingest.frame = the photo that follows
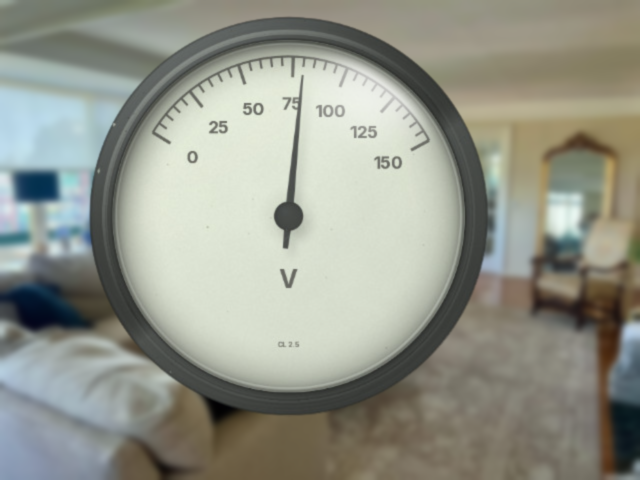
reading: 80V
